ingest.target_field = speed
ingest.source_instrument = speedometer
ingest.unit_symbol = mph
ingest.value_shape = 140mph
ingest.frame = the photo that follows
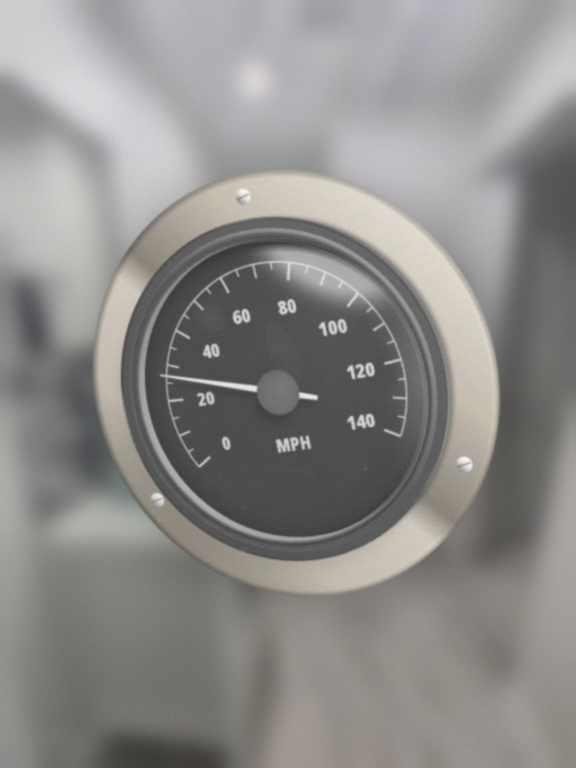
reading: 27.5mph
